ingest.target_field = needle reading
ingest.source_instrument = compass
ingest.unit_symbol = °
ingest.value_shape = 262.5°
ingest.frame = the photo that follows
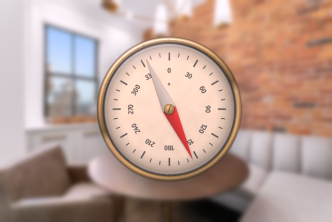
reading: 155°
